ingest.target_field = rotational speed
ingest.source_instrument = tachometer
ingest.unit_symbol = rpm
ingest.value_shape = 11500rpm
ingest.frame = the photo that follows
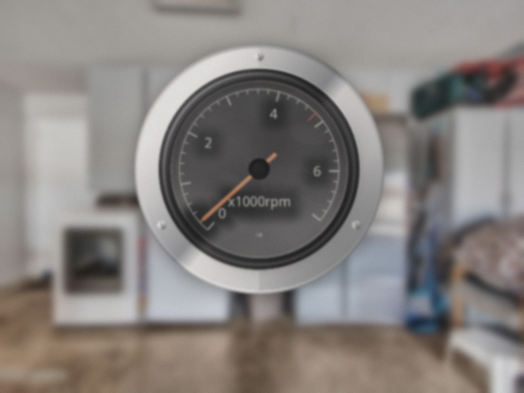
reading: 200rpm
